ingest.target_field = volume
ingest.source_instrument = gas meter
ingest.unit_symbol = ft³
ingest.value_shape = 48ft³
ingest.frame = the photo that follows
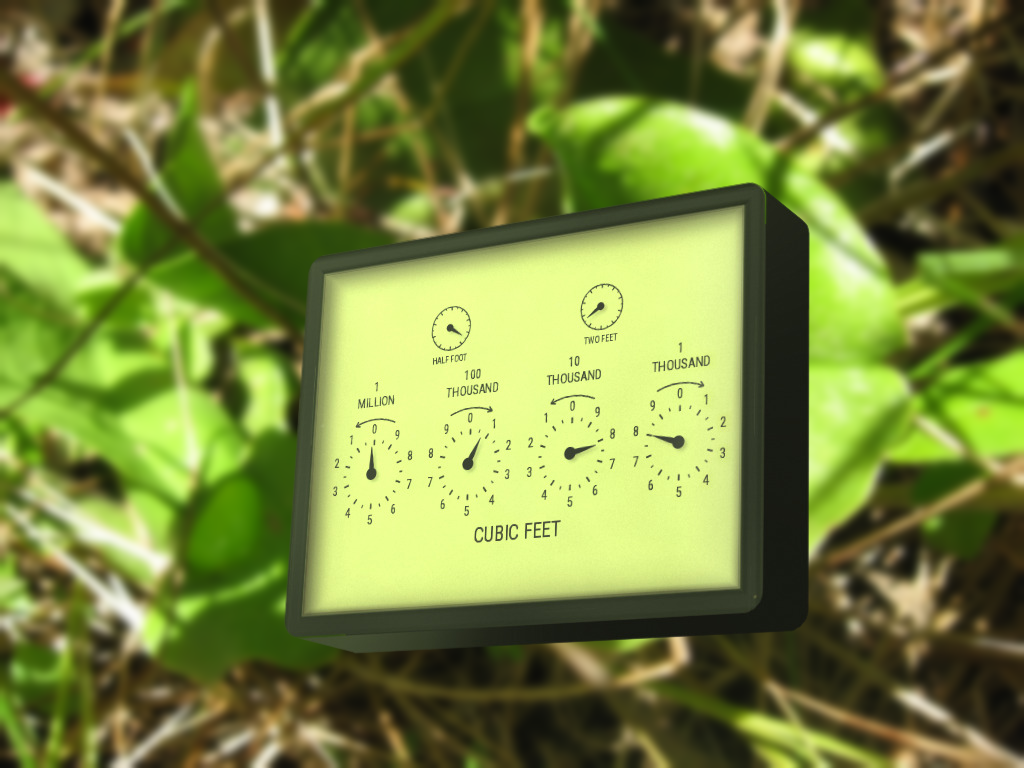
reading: 7800ft³
